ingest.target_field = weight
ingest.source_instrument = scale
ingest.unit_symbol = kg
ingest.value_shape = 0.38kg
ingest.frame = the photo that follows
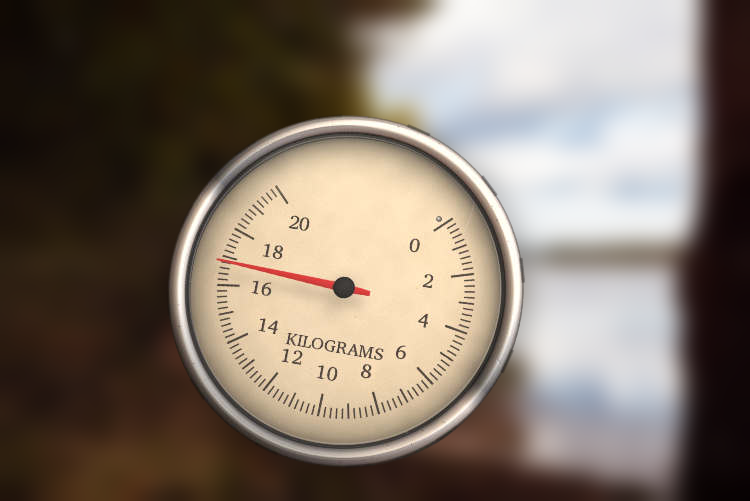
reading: 16.8kg
